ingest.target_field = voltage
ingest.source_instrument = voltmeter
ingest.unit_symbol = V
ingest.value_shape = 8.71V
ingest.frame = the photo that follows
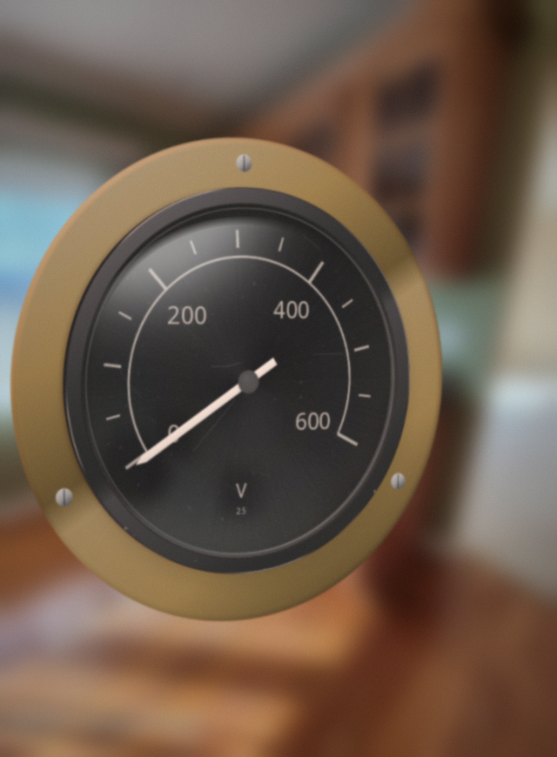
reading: 0V
